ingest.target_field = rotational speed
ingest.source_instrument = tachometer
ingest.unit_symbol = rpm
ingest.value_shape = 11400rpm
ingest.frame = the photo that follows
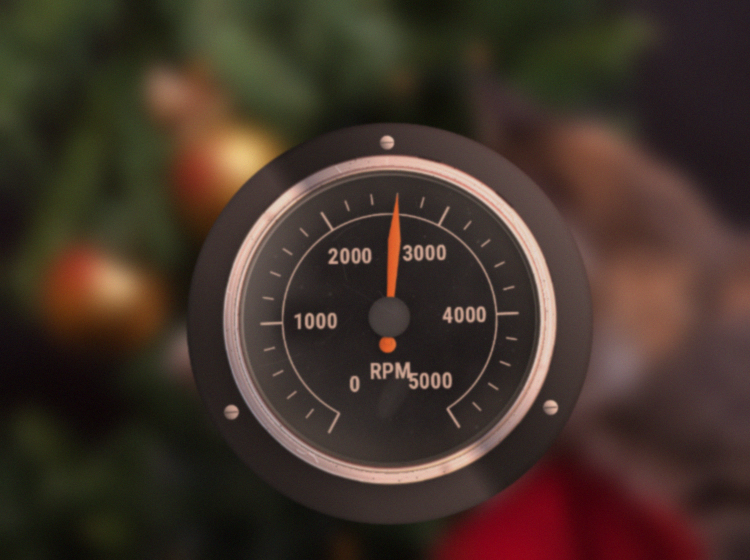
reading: 2600rpm
